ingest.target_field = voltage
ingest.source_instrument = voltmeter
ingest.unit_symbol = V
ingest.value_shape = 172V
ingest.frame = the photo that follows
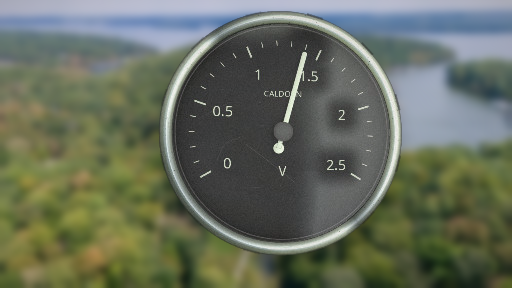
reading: 1.4V
